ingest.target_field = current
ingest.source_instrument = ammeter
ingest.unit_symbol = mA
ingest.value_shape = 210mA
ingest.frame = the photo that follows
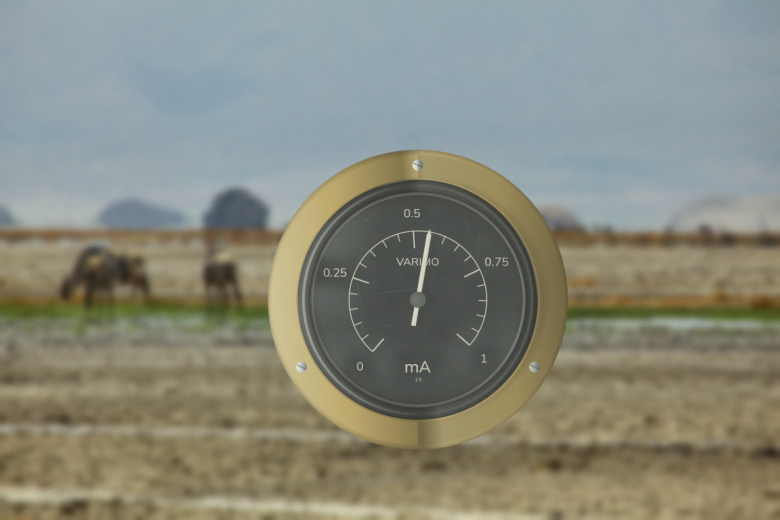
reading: 0.55mA
